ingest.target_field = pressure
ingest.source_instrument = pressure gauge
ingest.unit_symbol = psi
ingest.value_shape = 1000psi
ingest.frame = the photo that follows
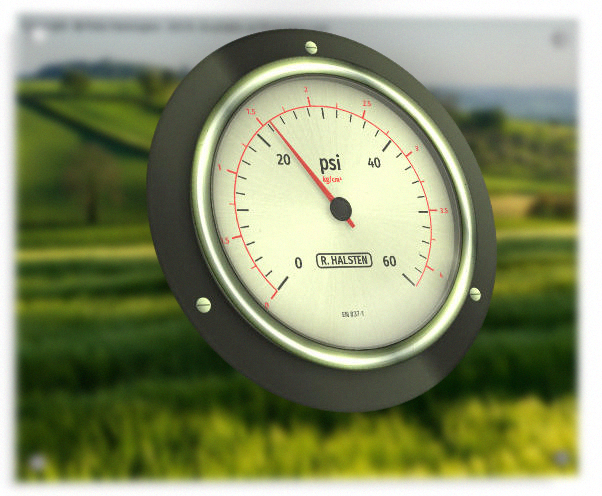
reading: 22psi
